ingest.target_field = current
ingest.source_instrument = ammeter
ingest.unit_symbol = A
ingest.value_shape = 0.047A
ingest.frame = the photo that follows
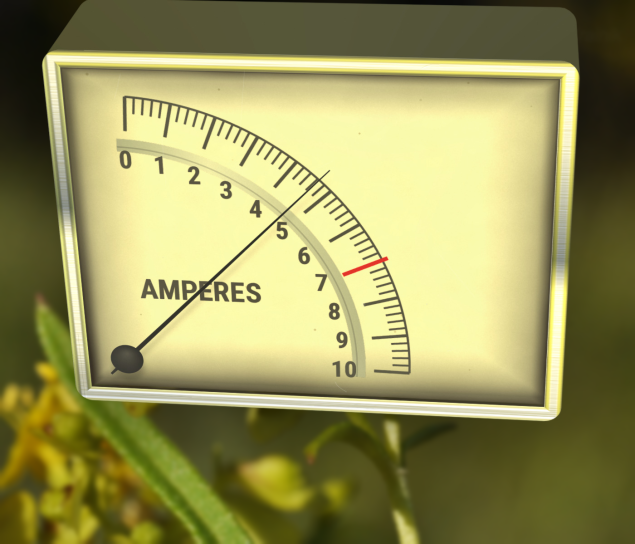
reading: 4.6A
